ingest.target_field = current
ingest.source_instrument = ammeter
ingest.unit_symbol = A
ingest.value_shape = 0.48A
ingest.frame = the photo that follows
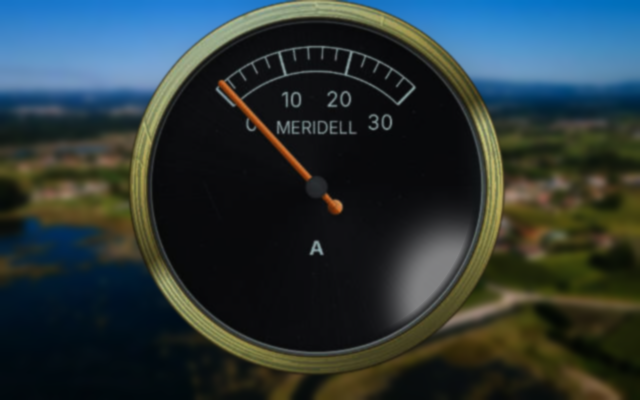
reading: 1A
